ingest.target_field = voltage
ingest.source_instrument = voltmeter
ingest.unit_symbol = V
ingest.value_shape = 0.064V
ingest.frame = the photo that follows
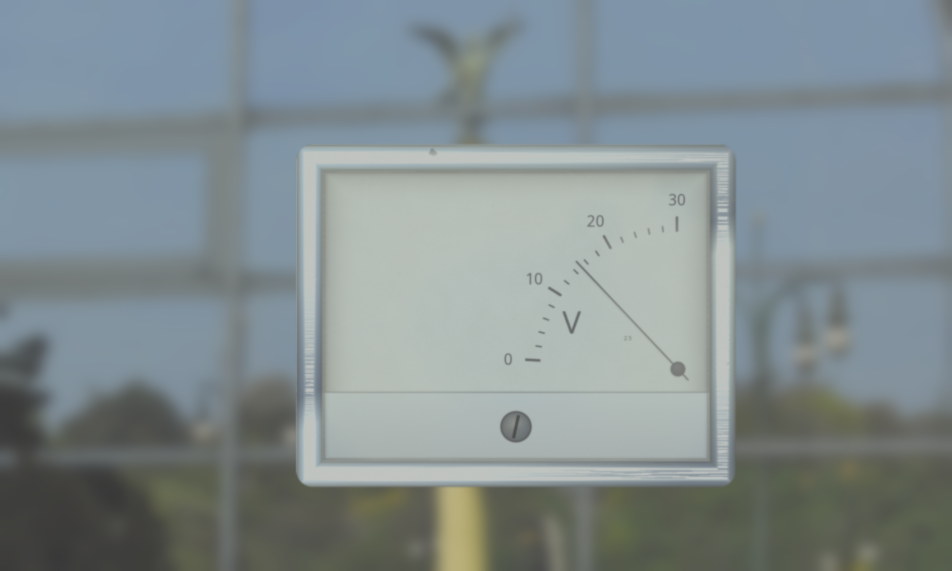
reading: 15V
